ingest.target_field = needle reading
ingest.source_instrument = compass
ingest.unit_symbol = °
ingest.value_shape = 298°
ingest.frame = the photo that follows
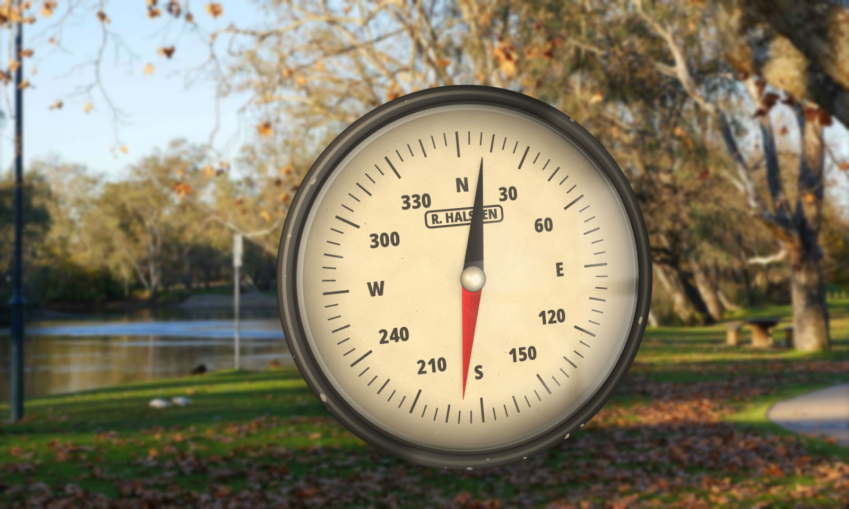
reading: 190°
